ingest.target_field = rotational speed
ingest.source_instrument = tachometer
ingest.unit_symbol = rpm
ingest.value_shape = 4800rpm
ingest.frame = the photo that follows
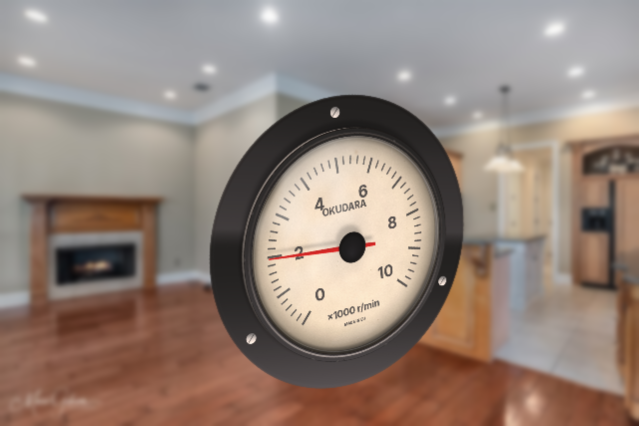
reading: 2000rpm
